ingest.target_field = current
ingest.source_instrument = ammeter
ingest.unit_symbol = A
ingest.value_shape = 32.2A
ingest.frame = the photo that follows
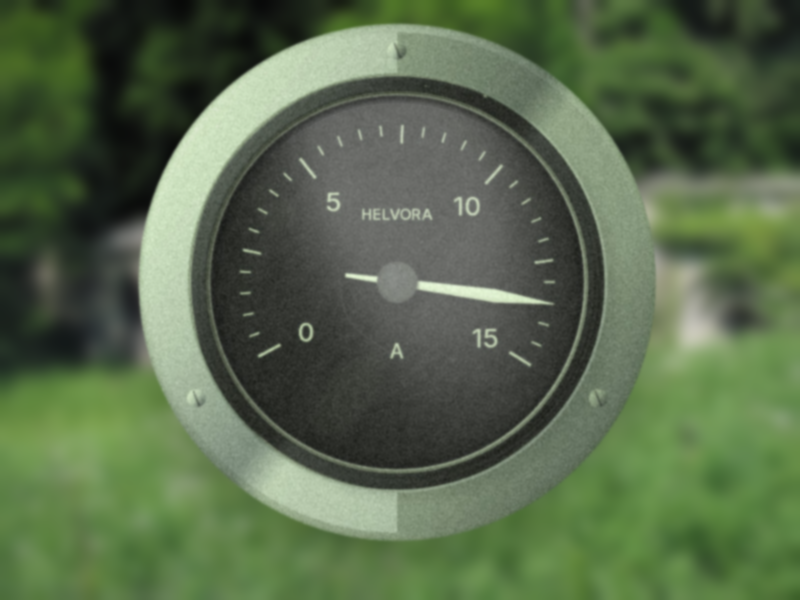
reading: 13.5A
